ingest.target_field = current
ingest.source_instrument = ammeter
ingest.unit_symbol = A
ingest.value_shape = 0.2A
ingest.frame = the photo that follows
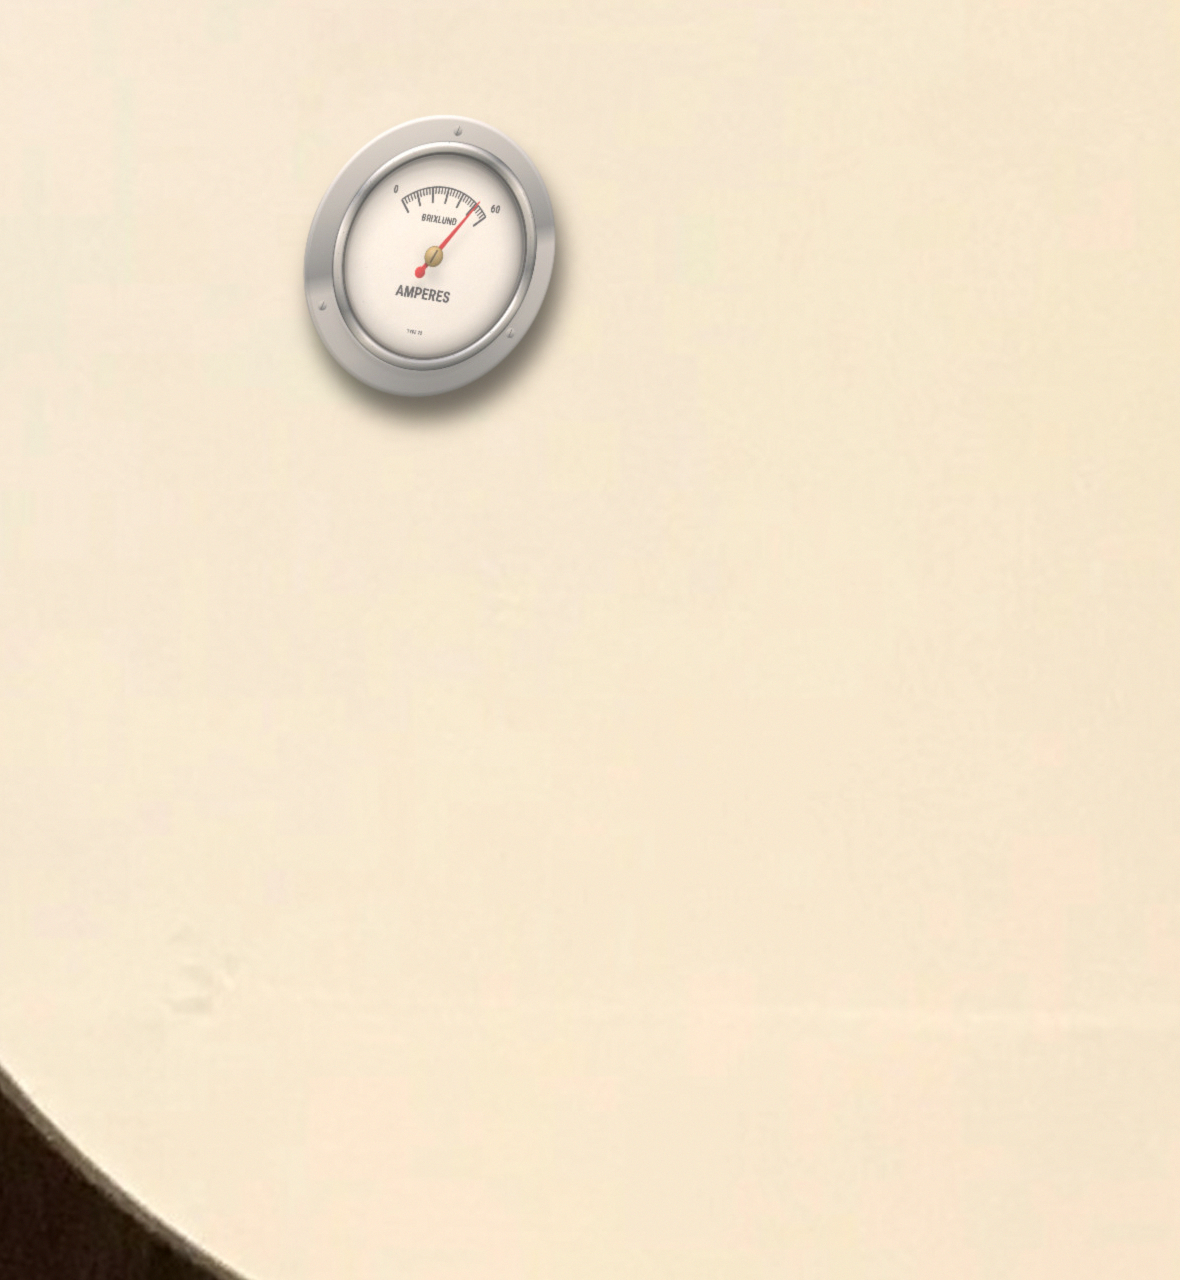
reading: 50A
